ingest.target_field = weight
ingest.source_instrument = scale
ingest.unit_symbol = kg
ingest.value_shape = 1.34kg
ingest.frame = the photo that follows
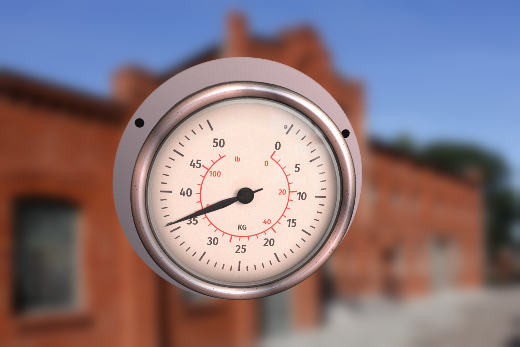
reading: 36kg
